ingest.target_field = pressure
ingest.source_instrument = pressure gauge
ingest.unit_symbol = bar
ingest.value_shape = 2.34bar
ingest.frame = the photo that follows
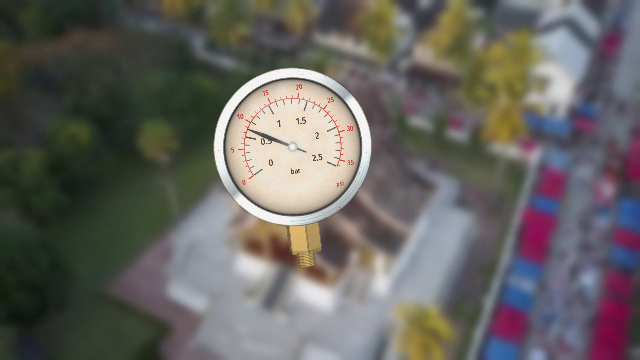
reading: 0.6bar
